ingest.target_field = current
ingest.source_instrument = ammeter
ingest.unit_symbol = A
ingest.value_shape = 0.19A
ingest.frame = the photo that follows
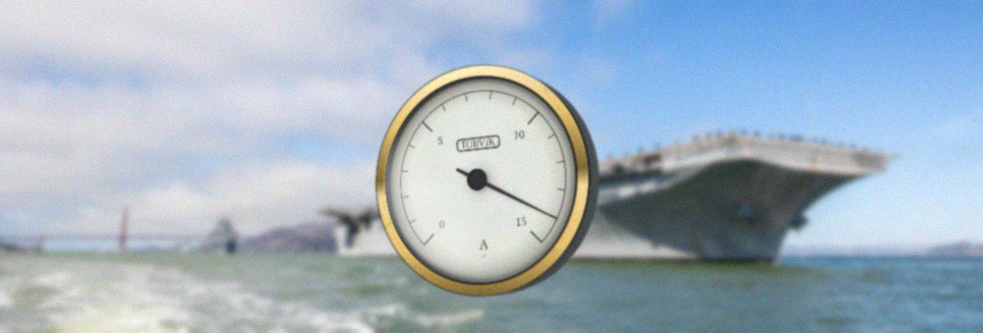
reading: 14A
